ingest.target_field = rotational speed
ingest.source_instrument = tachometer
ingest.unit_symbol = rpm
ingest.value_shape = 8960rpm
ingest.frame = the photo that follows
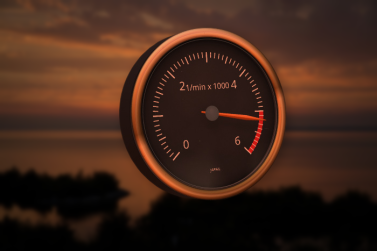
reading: 5200rpm
